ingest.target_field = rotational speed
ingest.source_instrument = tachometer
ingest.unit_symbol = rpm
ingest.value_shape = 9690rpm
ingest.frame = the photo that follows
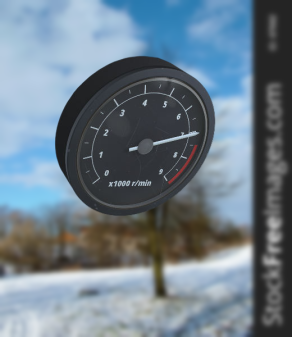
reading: 7000rpm
